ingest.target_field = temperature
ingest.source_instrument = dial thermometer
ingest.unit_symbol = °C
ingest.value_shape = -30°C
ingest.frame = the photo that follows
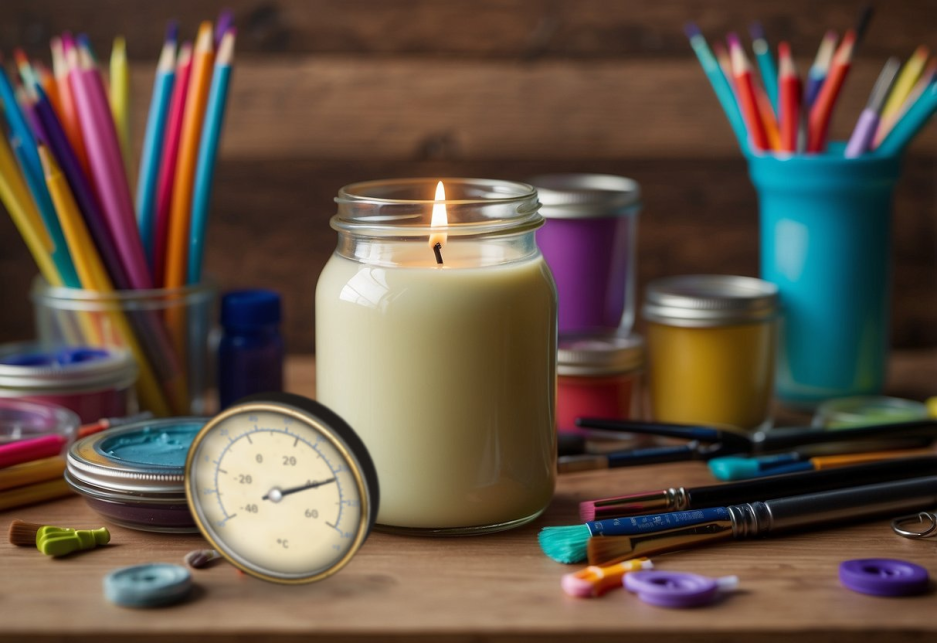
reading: 40°C
